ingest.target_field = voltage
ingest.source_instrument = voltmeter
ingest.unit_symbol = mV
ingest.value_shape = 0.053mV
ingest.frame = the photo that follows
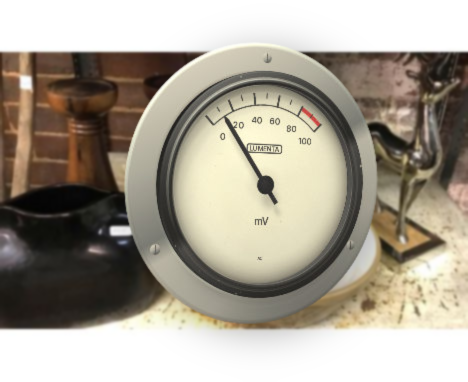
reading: 10mV
